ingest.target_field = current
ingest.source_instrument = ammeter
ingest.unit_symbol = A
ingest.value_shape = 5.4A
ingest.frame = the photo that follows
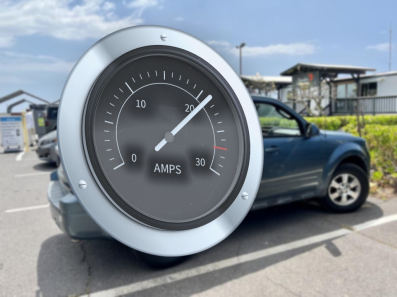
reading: 21A
